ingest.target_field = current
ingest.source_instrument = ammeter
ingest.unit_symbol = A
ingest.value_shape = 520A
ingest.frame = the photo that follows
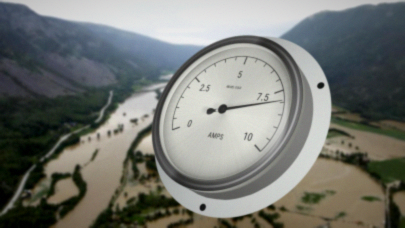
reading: 8A
